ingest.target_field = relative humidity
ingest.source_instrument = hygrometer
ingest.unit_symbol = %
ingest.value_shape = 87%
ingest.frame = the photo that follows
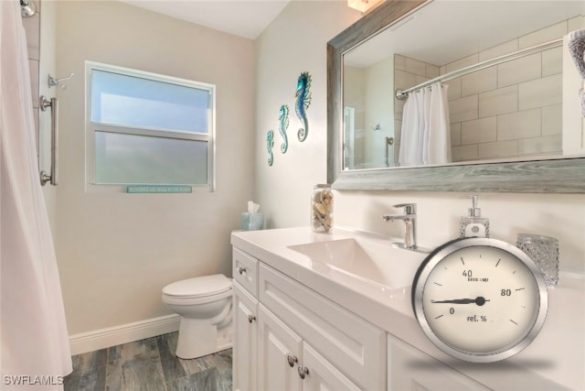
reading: 10%
